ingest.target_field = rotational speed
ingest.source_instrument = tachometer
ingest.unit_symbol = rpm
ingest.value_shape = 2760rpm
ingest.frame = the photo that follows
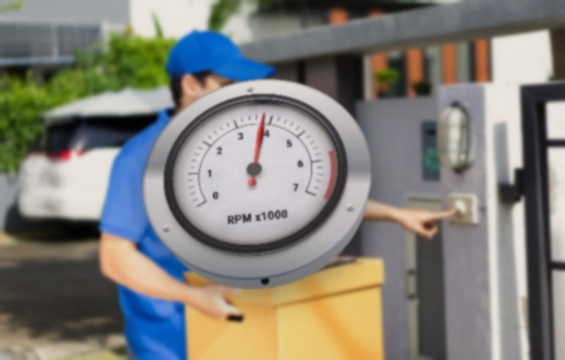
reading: 3800rpm
